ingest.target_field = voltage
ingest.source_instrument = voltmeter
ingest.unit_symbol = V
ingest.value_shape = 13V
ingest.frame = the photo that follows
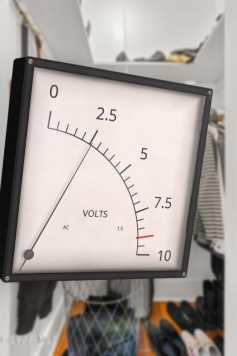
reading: 2.5V
